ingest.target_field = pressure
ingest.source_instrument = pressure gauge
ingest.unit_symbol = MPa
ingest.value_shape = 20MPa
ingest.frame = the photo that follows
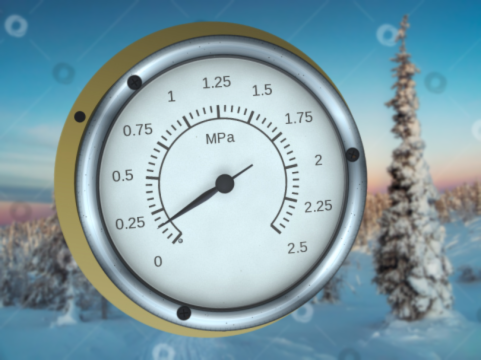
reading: 0.15MPa
